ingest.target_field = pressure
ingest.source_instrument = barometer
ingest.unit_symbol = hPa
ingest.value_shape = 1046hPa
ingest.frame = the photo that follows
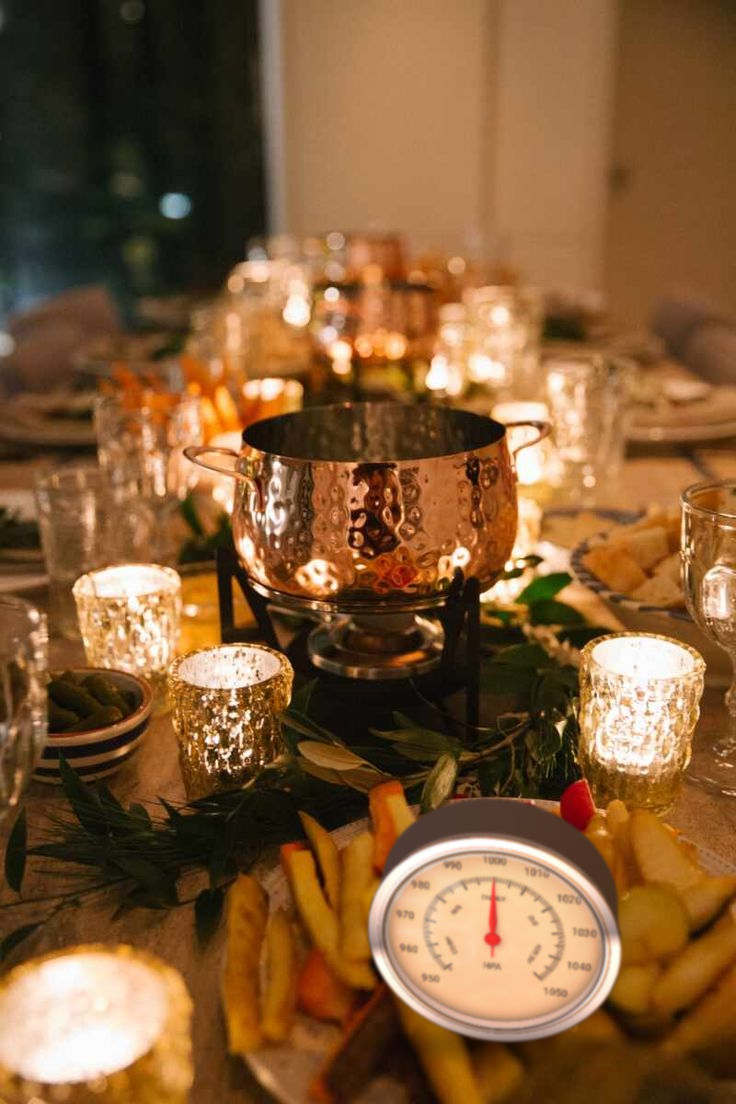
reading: 1000hPa
